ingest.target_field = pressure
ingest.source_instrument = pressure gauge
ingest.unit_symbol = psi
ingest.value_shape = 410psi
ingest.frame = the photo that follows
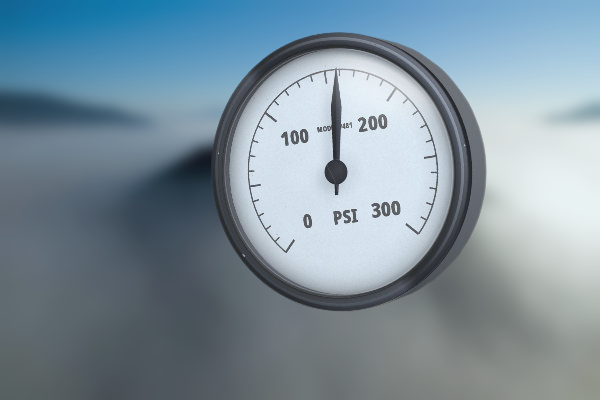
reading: 160psi
